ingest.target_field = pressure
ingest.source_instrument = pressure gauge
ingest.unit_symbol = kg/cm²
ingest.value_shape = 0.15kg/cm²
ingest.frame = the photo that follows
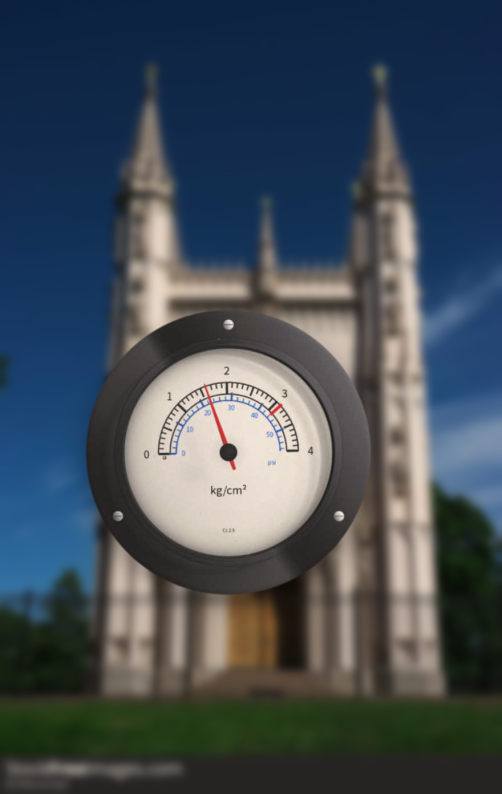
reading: 1.6kg/cm²
